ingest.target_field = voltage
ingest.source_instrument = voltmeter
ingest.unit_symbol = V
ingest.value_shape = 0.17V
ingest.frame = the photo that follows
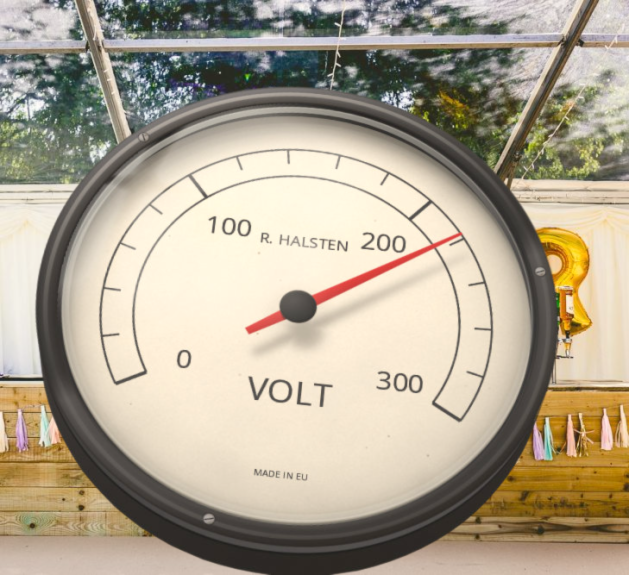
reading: 220V
